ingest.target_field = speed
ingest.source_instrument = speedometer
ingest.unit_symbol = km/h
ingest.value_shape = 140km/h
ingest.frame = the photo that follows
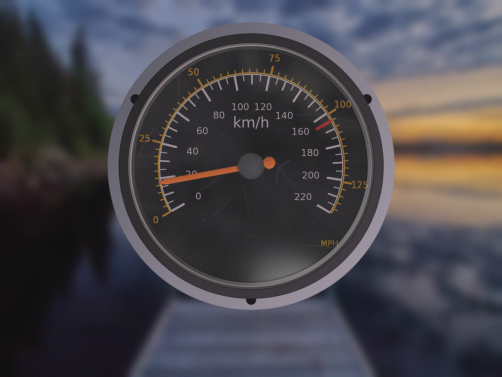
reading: 17.5km/h
